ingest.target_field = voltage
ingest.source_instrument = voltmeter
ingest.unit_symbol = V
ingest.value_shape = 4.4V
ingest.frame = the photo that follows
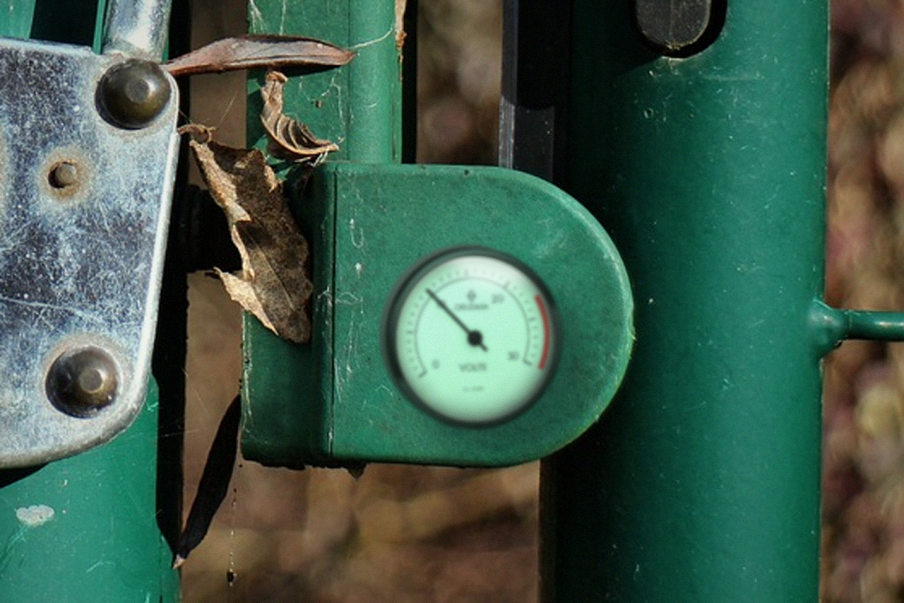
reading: 10V
